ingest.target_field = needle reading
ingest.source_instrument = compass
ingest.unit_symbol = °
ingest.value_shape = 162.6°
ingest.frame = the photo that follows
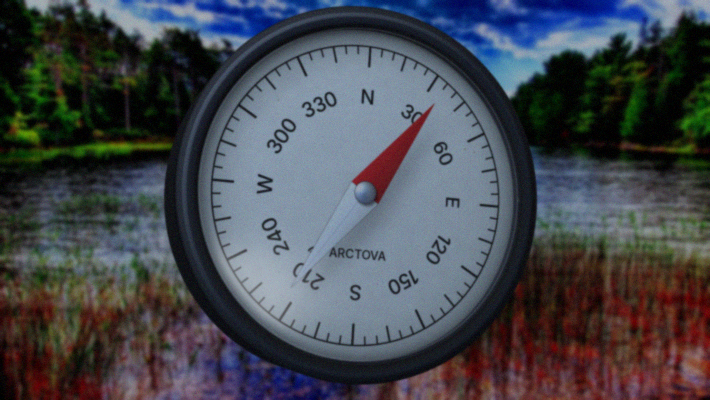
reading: 35°
